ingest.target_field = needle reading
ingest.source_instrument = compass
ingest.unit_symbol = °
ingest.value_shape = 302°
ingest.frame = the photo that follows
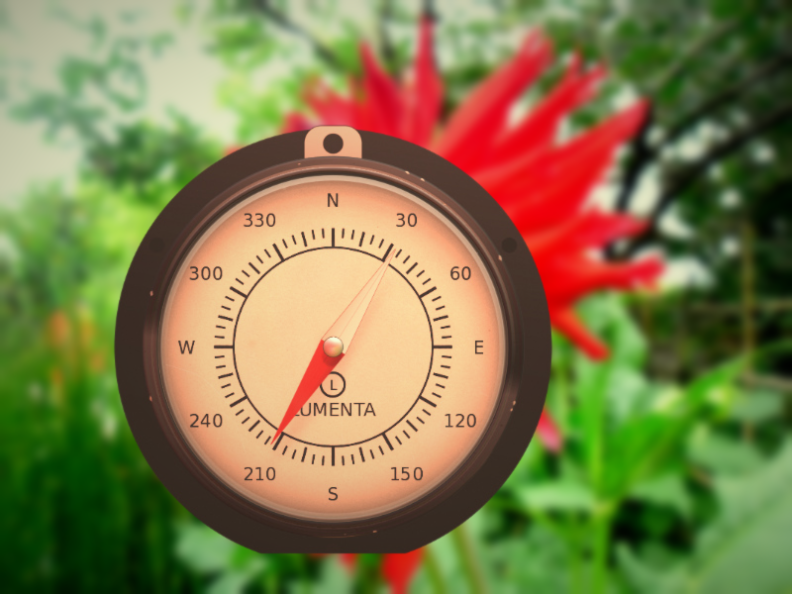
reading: 212.5°
